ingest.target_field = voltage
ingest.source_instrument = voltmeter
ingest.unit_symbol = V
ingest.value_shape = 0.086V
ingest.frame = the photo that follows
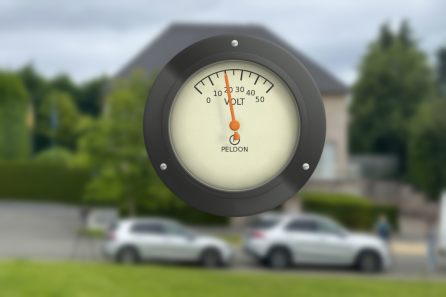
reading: 20V
